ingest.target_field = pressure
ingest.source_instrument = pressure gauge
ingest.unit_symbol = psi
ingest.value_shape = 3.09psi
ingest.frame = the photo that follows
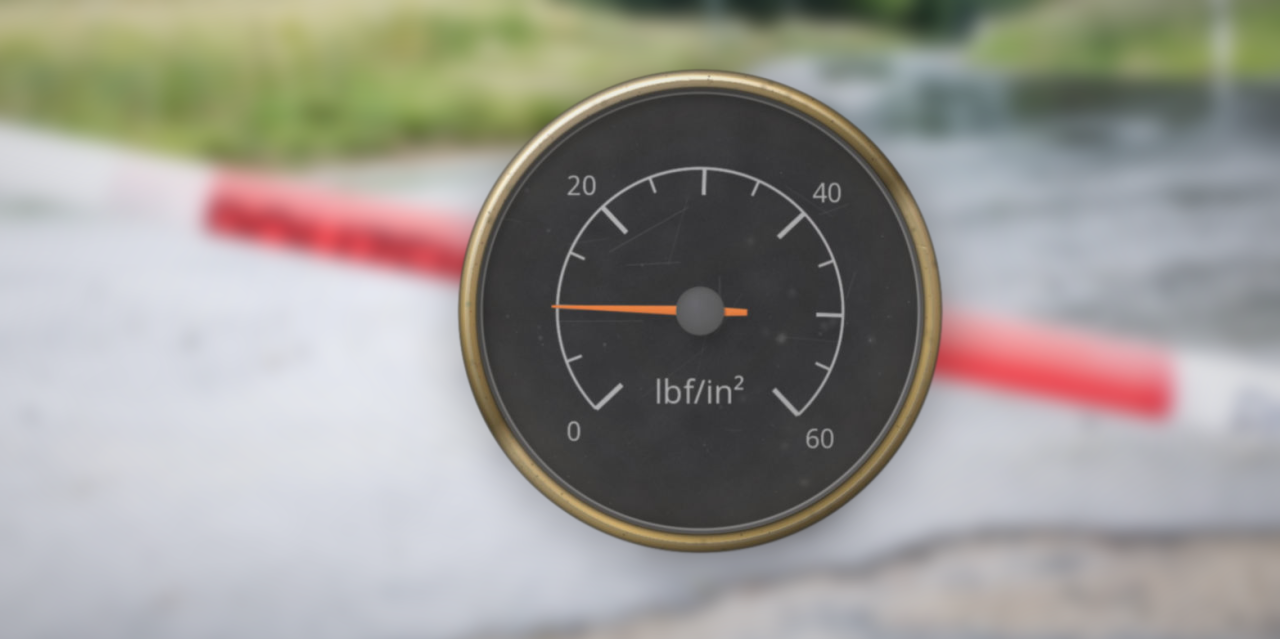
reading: 10psi
